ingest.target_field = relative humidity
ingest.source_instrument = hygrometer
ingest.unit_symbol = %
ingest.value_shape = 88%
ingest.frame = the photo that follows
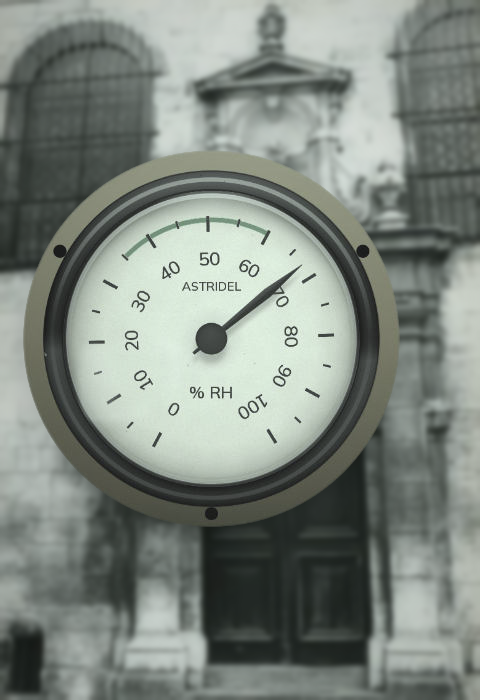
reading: 67.5%
